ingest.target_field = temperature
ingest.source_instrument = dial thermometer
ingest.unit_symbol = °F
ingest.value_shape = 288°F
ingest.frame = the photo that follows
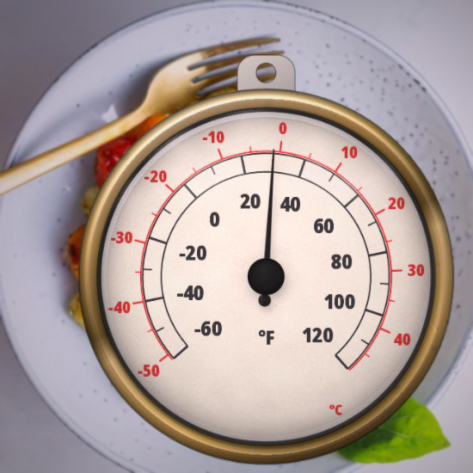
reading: 30°F
